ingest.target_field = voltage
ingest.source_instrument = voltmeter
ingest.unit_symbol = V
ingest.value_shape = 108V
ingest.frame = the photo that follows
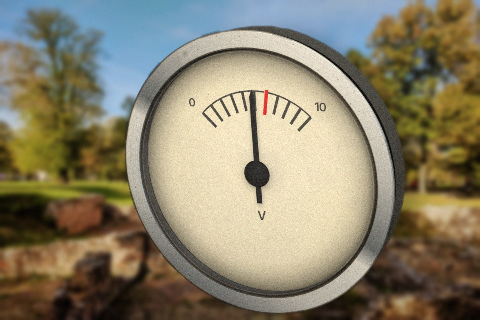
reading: 5V
